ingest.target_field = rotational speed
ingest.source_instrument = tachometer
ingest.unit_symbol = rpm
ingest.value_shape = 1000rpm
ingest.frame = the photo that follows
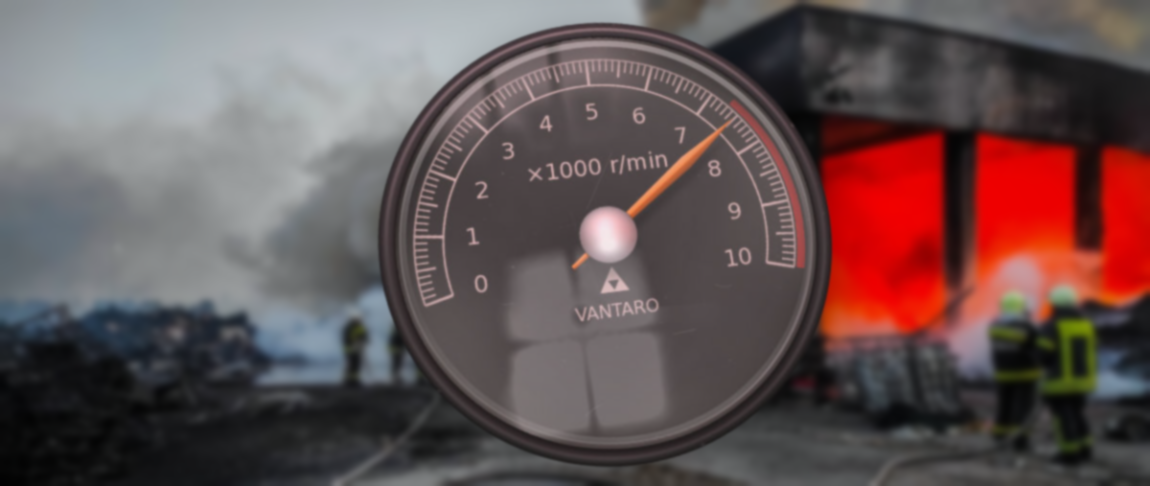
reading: 7500rpm
